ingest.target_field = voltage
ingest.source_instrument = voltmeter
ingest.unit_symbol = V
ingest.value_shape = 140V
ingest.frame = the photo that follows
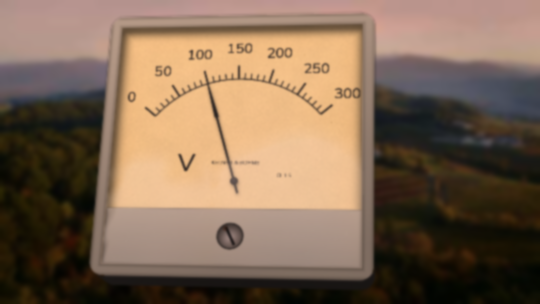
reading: 100V
